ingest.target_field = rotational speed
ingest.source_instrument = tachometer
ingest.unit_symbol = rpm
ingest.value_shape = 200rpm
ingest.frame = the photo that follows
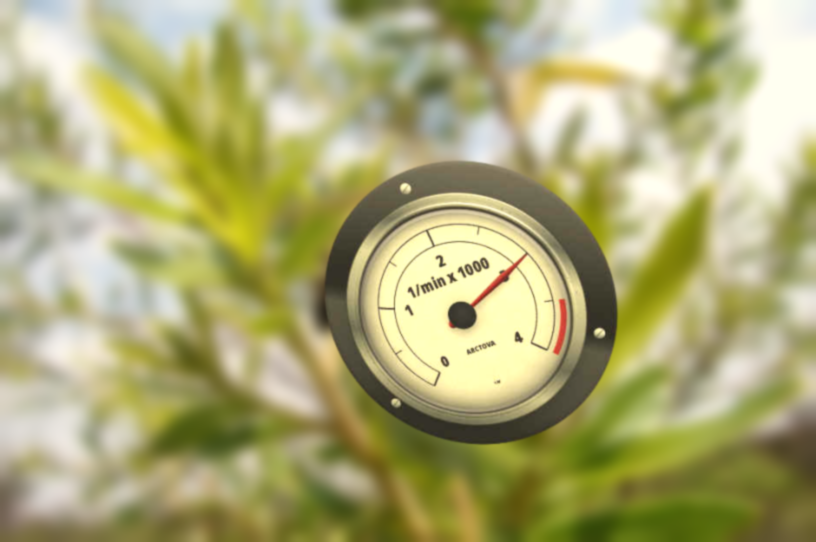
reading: 3000rpm
